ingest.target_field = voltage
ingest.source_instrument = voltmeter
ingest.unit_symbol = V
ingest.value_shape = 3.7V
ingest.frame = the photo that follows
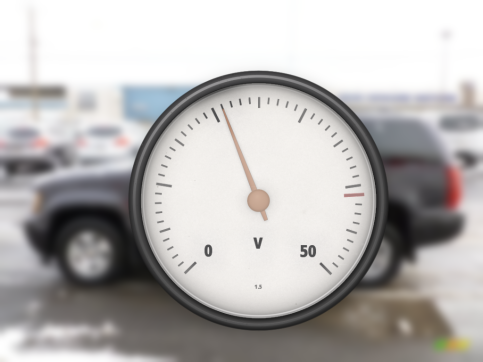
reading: 21V
